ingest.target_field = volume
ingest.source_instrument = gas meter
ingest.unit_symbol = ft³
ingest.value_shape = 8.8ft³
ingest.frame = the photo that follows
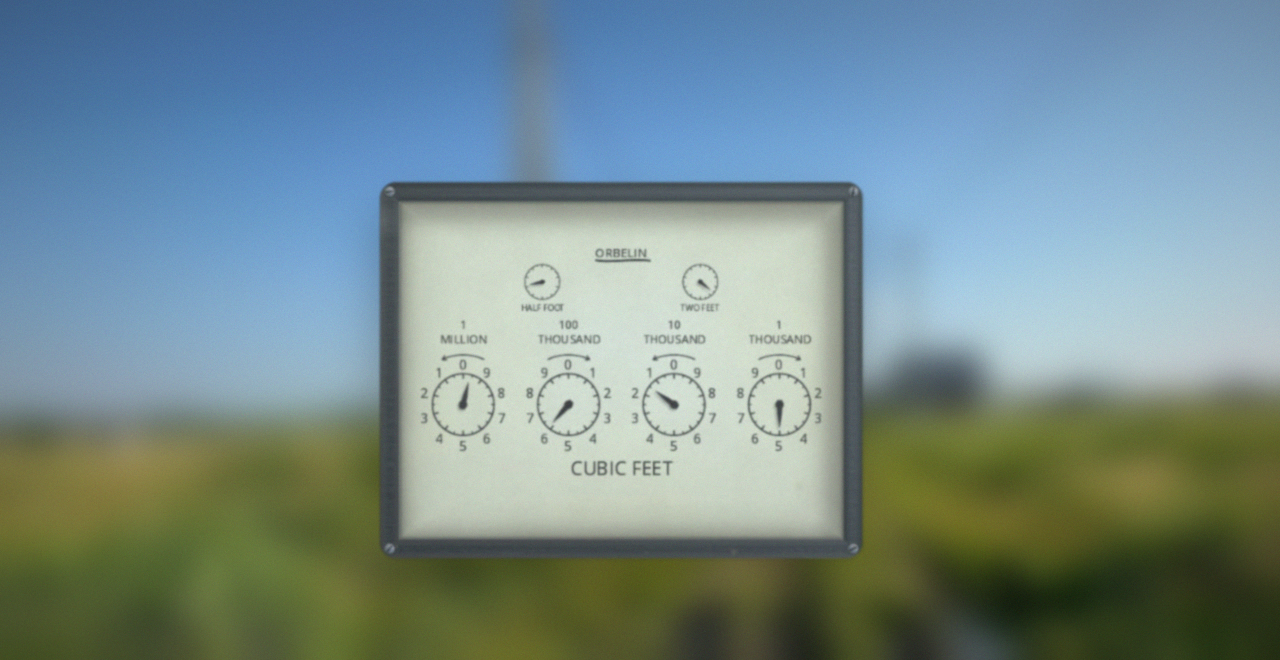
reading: 961500ft³
